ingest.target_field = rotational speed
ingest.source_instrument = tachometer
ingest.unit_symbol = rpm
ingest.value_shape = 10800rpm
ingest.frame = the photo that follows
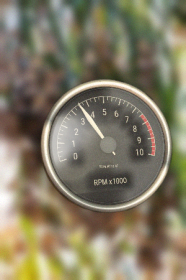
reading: 3500rpm
